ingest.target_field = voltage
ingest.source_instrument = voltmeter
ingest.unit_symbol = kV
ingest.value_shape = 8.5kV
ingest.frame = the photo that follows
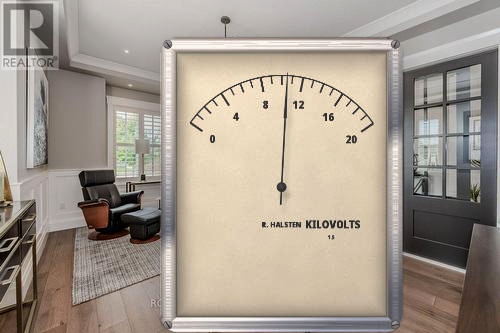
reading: 10.5kV
